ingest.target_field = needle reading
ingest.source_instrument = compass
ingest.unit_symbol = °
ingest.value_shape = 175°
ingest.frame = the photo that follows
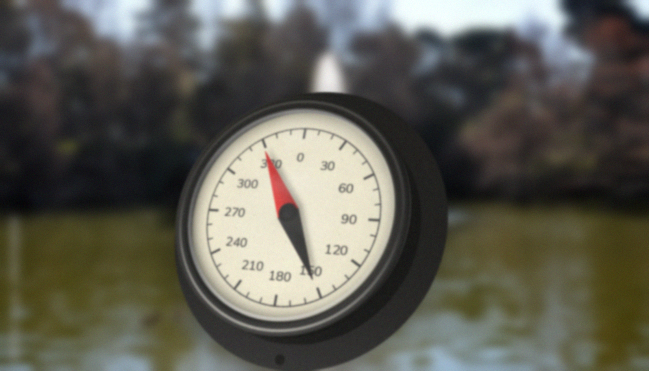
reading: 330°
